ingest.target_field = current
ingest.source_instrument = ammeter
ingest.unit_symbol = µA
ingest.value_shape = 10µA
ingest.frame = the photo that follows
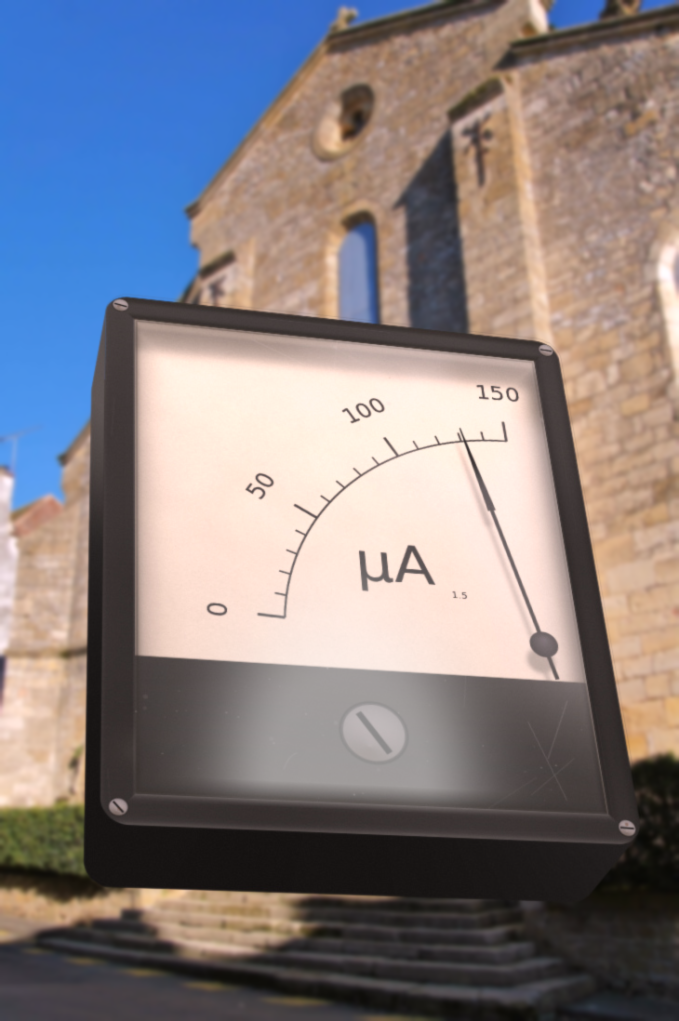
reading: 130µA
